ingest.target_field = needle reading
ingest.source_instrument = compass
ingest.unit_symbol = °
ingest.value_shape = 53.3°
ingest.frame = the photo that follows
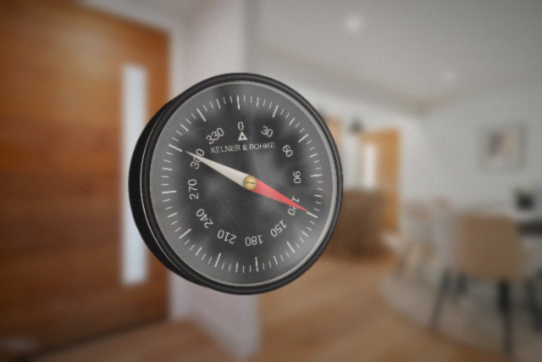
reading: 120°
